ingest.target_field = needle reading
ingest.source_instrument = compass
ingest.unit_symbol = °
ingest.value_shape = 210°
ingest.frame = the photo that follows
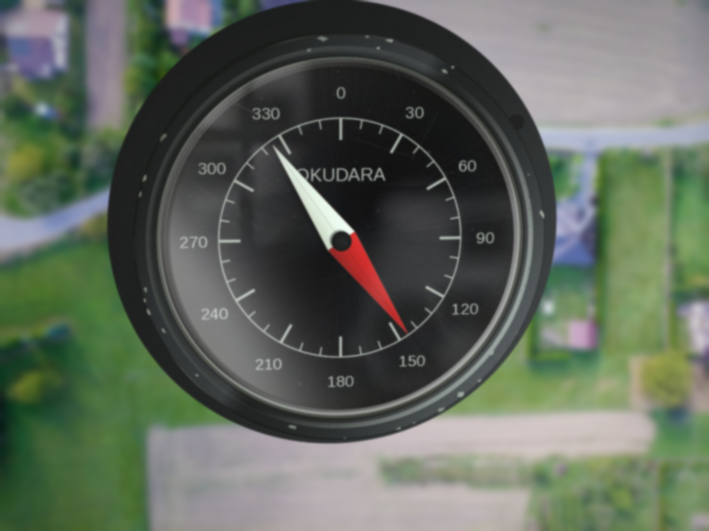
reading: 145°
